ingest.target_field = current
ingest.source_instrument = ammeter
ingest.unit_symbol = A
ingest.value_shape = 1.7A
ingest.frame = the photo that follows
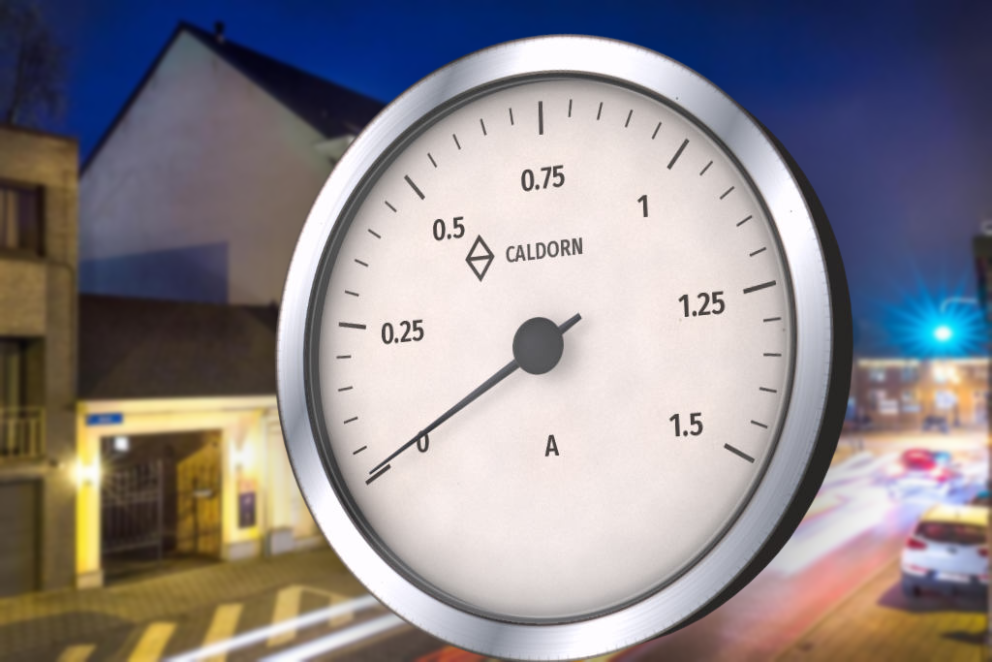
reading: 0A
